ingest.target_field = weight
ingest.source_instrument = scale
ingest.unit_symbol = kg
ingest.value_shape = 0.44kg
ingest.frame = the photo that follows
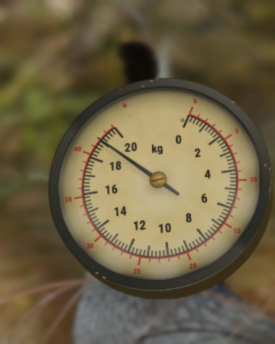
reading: 19kg
